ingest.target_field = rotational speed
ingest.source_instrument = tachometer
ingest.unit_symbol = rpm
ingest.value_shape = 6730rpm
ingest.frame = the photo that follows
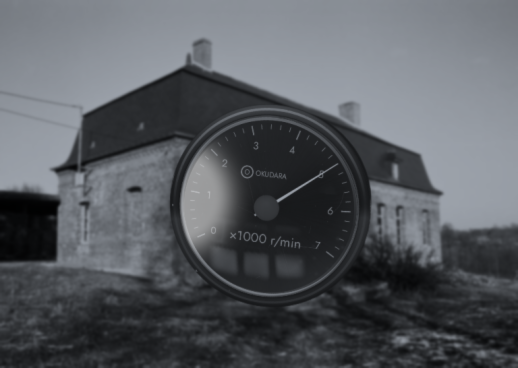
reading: 5000rpm
